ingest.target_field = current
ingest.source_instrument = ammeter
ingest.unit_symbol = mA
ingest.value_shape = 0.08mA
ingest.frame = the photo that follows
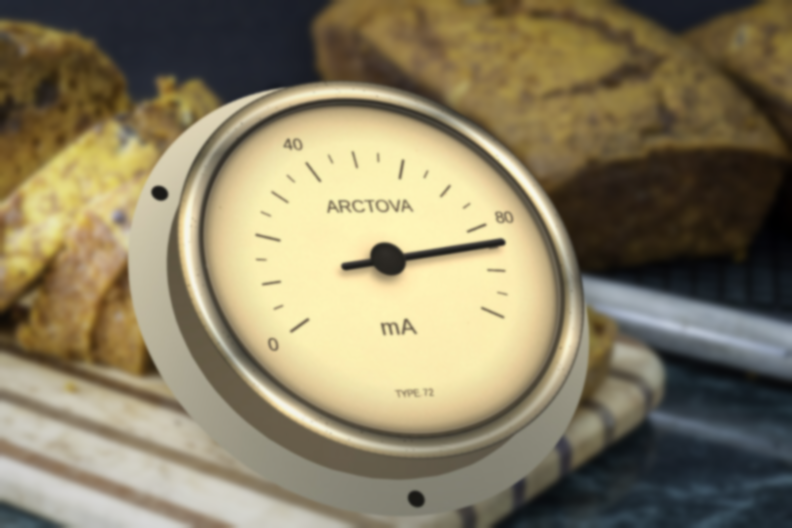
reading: 85mA
